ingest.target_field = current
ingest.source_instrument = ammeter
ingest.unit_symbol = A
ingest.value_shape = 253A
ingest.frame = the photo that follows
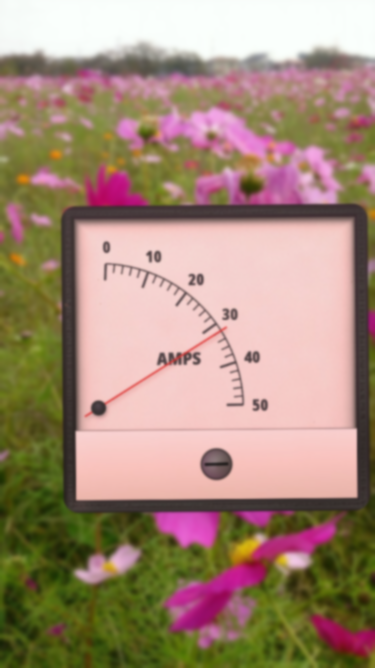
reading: 32A
